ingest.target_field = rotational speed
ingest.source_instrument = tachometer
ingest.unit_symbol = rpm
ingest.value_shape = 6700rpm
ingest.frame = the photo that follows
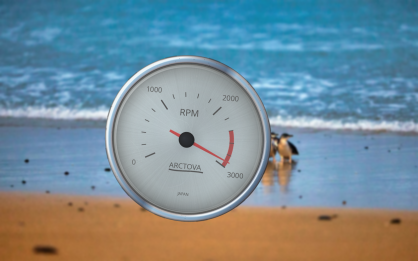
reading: 2900rpm
